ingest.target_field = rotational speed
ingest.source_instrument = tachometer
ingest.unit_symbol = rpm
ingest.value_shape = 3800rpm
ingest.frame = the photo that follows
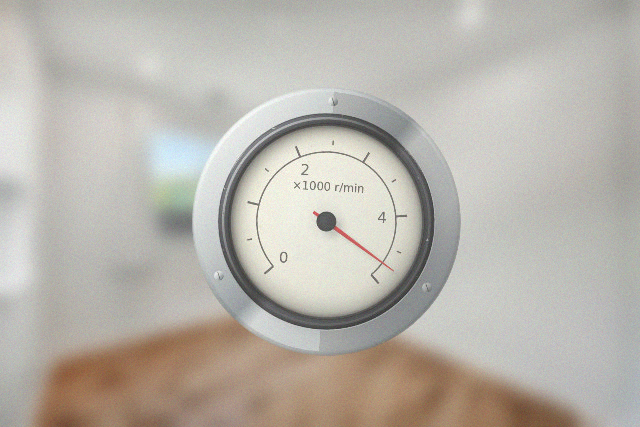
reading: 4750rpm
